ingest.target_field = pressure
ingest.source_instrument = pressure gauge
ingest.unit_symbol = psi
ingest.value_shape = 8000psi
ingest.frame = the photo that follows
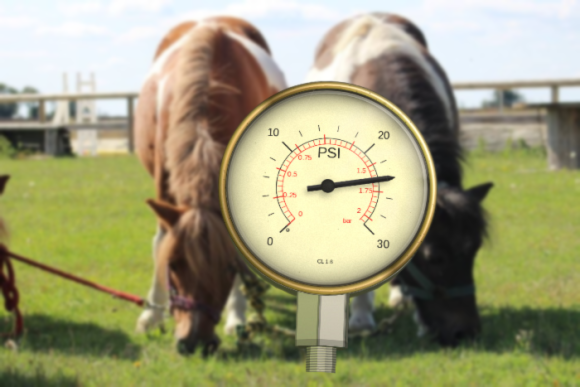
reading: 24psi
